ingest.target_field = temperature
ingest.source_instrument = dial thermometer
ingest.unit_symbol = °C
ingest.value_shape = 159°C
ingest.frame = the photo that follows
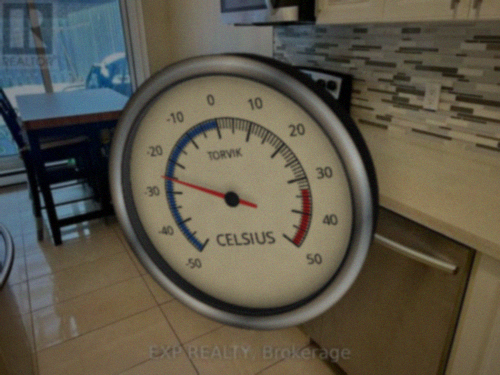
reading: -25°C
